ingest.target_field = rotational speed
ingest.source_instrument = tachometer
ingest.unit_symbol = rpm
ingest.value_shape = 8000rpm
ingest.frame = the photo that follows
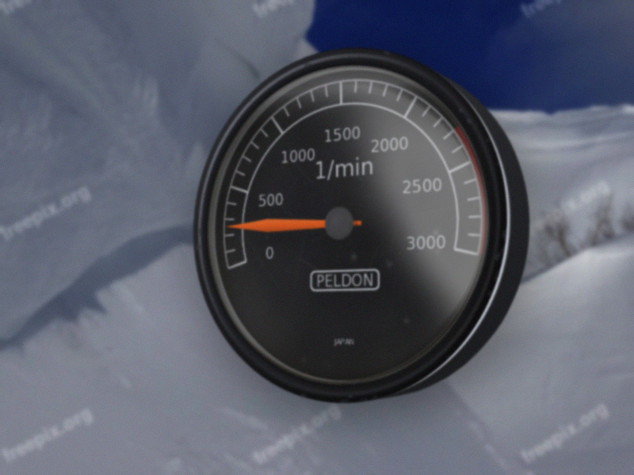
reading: 250rpm
